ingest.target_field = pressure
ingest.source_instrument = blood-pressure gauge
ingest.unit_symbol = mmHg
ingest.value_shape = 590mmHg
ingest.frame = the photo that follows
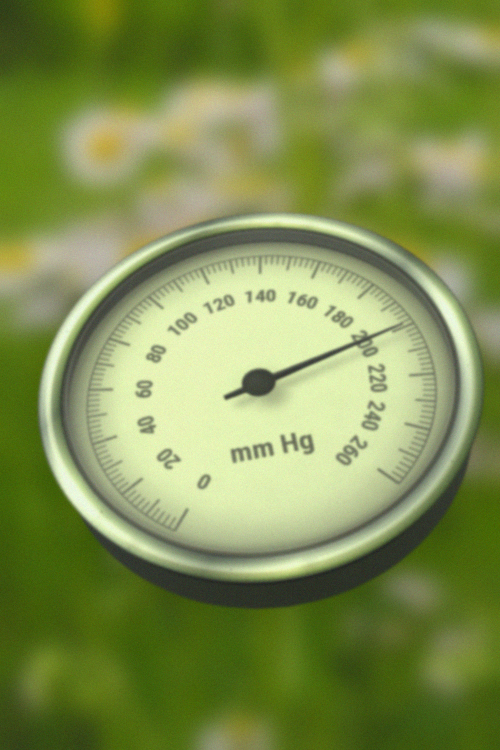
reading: 200mmHg
